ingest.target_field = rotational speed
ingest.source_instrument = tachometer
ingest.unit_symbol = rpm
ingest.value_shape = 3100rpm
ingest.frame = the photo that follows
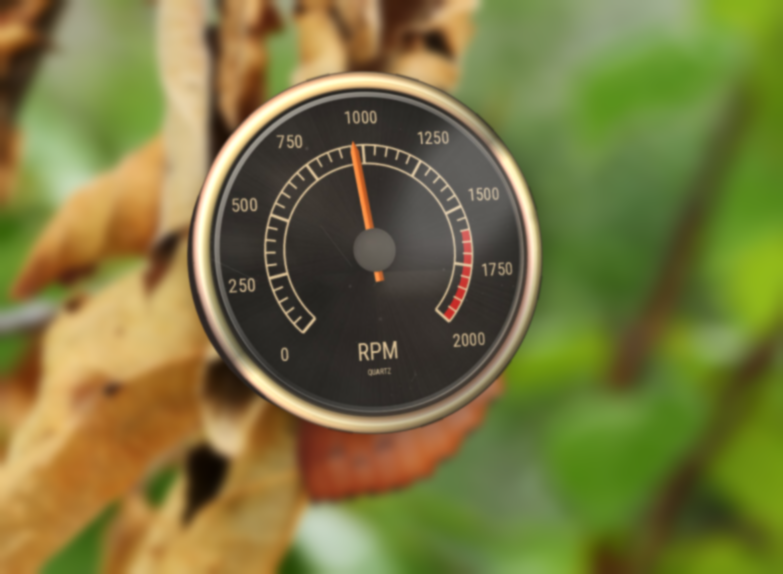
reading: 950rpm
